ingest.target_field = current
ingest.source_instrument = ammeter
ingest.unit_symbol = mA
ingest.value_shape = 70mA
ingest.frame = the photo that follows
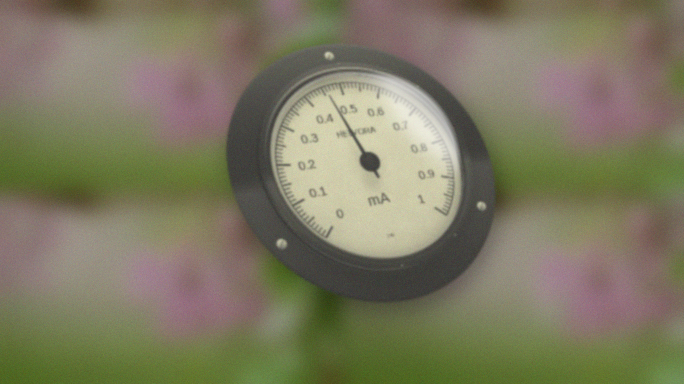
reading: 0.45mA
